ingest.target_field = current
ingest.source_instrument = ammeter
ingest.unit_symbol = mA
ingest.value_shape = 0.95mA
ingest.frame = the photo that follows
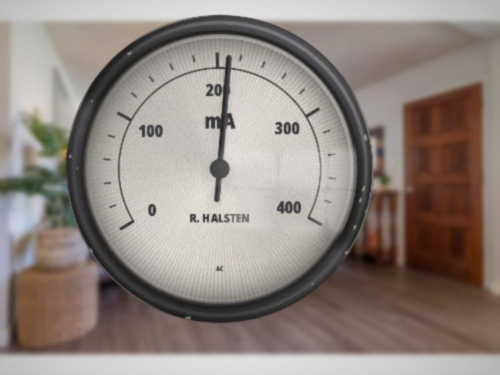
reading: 210mA
